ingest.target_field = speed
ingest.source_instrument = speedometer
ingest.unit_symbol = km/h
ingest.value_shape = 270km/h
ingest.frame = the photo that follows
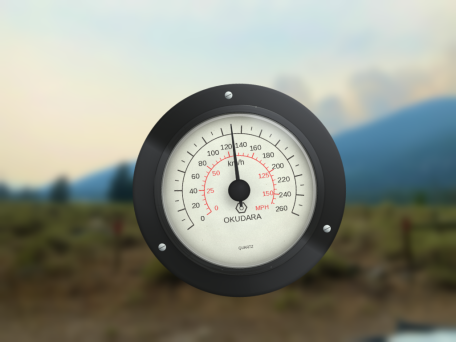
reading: 130km/h
